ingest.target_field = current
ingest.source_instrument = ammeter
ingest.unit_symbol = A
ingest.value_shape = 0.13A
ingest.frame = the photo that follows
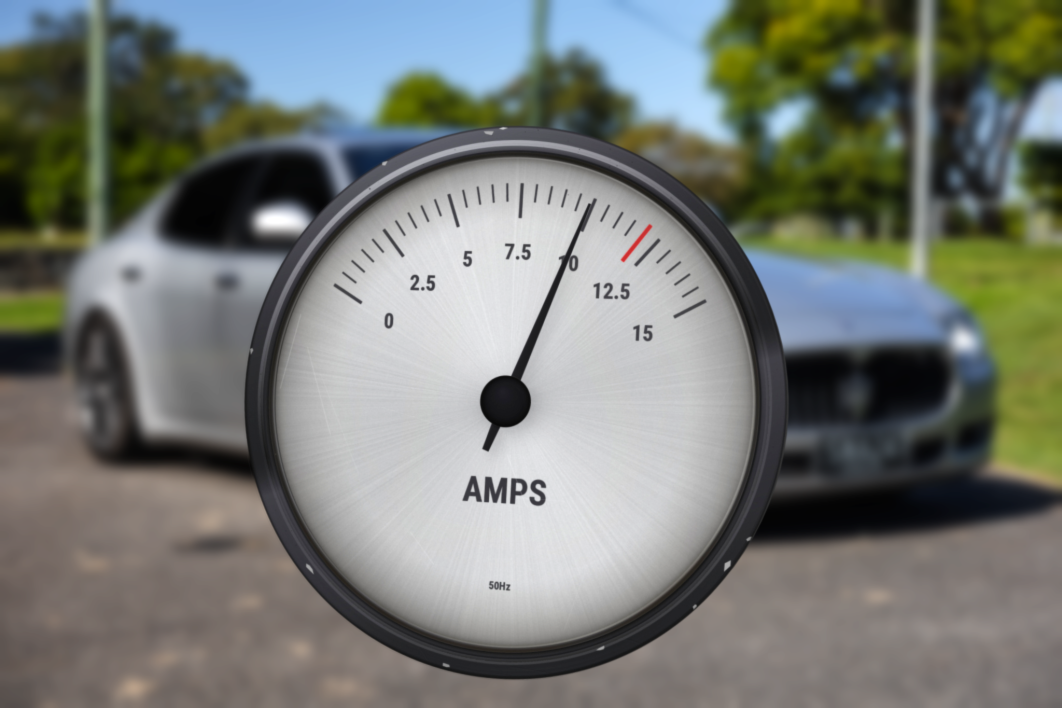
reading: 10A
